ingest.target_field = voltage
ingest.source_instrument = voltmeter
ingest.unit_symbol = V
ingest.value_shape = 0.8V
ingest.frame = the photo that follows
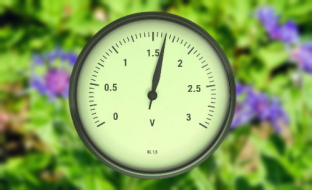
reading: 1.65V
